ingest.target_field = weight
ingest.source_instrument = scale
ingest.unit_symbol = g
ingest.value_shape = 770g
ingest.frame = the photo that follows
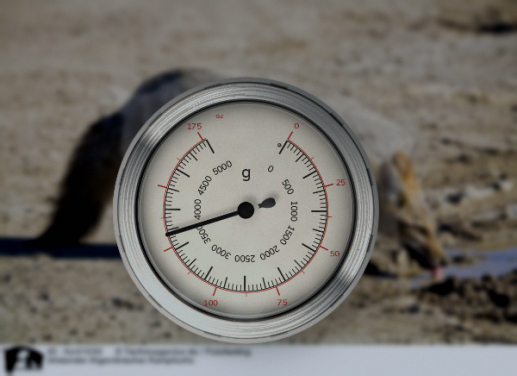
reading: 3700g
